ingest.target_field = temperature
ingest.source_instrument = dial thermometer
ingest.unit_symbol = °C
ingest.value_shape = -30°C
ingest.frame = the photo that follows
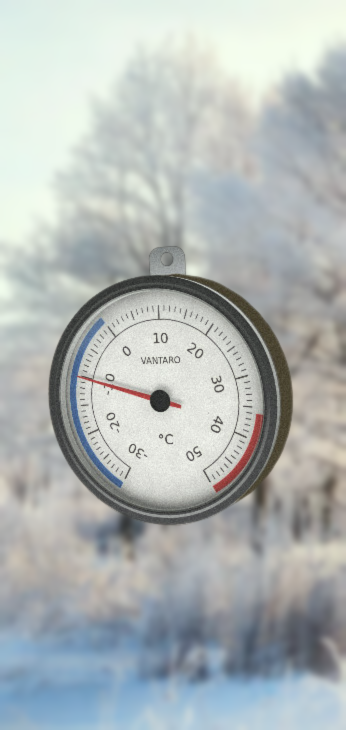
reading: -10°C
